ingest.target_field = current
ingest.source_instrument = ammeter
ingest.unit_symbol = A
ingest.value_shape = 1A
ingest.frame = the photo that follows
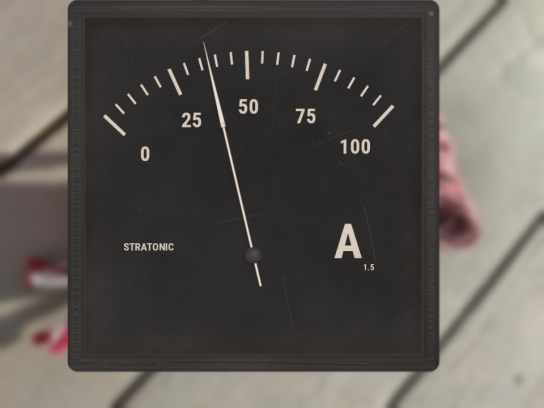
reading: 37.5A
